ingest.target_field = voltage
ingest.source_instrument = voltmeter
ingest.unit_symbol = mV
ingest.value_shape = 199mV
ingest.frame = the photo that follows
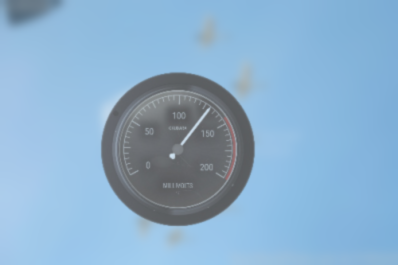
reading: 130mV
